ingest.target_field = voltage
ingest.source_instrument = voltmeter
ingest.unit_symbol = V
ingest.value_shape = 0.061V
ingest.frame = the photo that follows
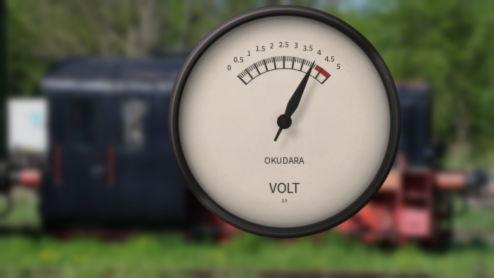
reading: 4V
